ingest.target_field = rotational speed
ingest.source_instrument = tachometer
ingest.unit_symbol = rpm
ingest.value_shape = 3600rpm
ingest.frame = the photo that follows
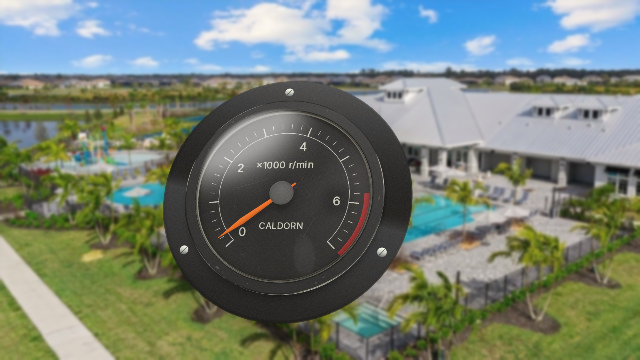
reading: 200rpm
